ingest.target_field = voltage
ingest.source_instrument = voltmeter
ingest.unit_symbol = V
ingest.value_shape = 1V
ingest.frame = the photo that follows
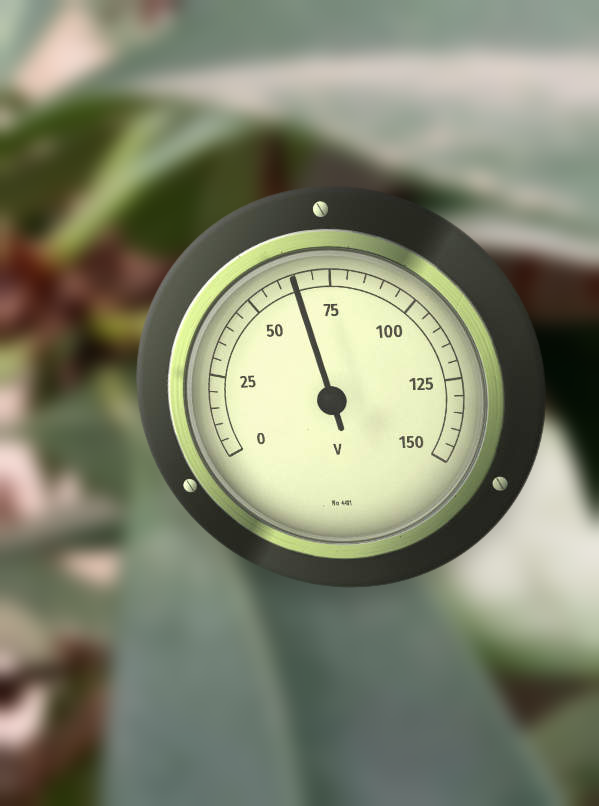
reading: 65V
